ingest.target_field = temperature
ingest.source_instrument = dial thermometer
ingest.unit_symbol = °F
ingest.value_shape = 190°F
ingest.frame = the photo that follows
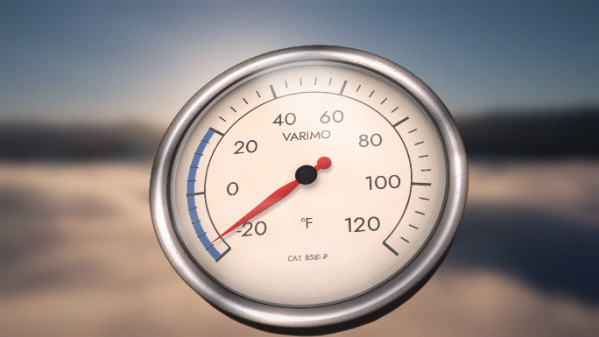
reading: -16°F
